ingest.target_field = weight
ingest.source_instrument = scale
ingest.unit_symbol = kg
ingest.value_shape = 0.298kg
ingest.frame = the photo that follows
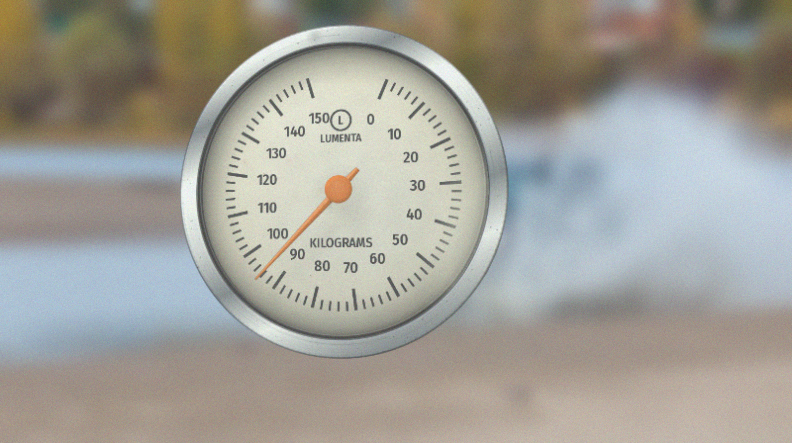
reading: 94kg
